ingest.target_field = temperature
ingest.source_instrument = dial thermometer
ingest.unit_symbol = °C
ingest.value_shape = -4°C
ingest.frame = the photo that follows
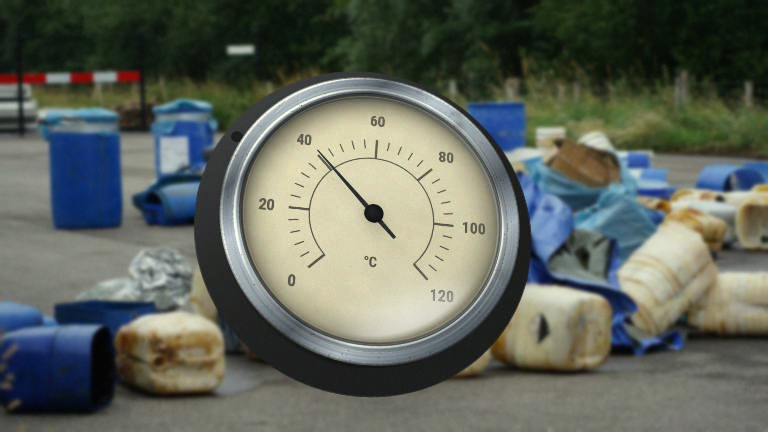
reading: 40°C
